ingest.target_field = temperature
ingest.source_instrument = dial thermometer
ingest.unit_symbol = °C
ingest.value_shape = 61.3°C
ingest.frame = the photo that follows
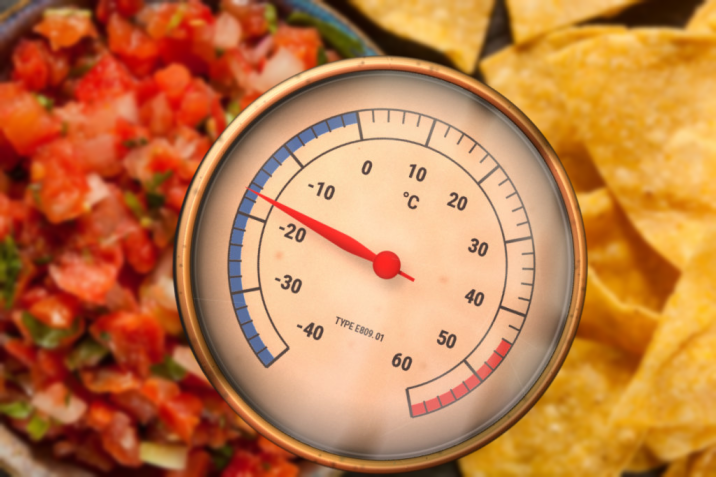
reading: -17°C
